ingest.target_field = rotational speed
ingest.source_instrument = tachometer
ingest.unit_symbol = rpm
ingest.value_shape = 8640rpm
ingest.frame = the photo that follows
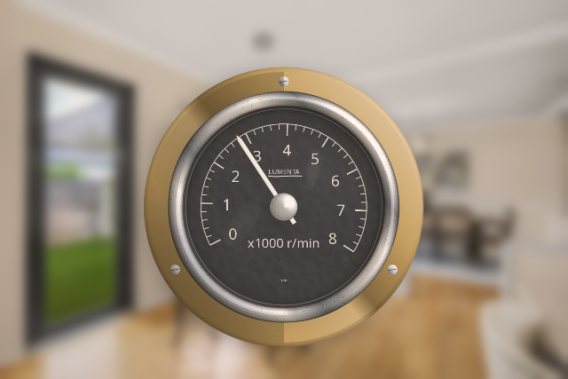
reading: 2800rpm
